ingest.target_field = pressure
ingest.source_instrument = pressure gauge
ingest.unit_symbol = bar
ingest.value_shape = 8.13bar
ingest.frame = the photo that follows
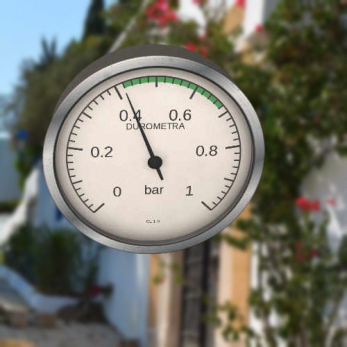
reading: 0.42bar
